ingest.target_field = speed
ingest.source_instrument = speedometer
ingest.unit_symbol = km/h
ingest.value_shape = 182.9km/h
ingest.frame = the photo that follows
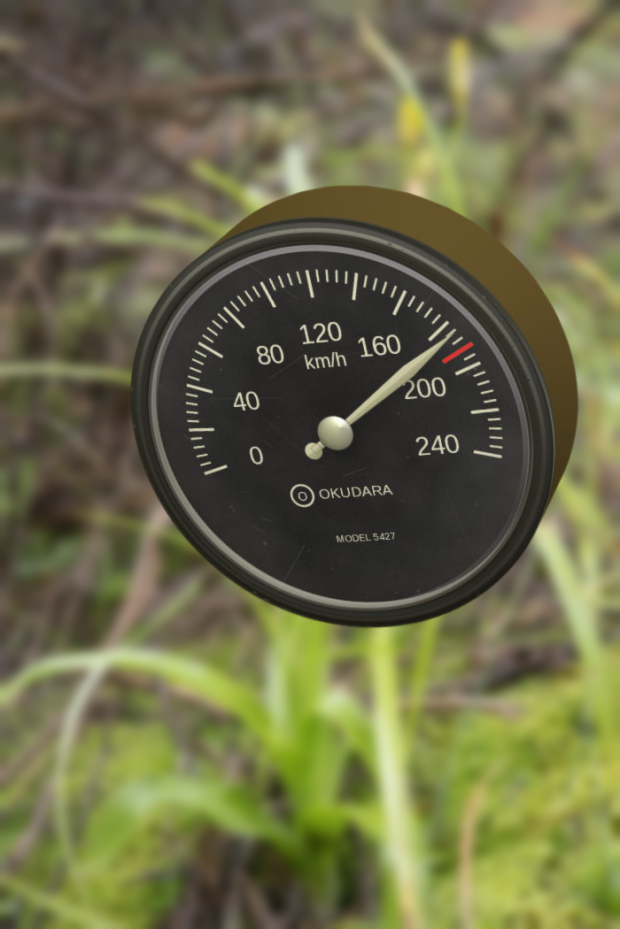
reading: 184km/h
